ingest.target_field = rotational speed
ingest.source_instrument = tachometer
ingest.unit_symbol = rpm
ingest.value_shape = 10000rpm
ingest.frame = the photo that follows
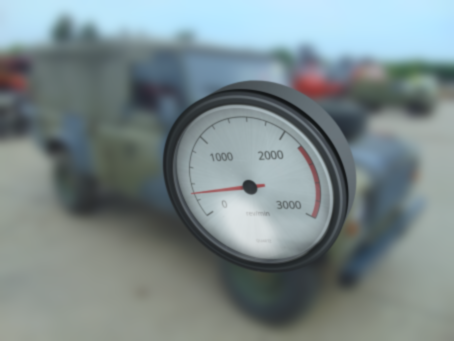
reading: 300rpm
